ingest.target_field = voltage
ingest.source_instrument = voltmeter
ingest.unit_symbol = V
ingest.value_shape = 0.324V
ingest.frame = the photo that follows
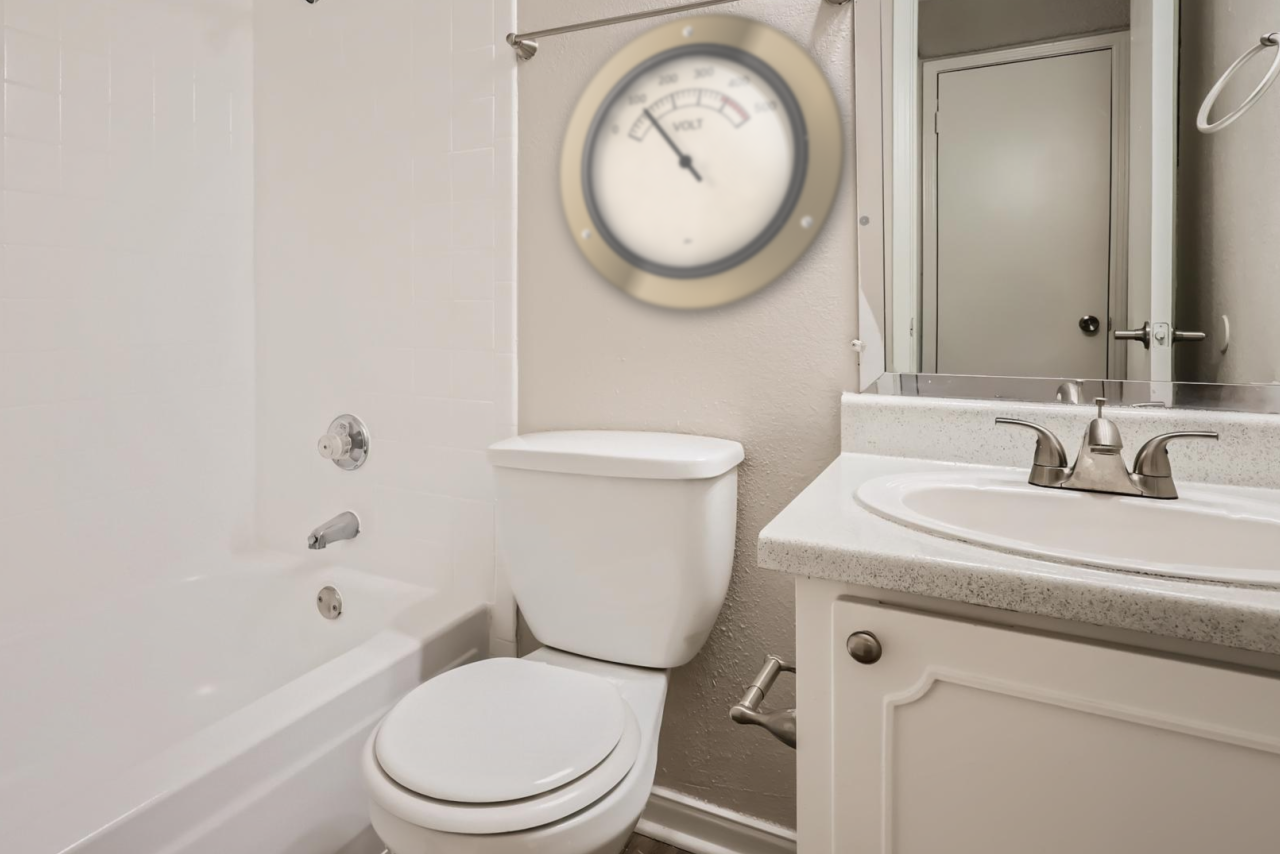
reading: 100V
